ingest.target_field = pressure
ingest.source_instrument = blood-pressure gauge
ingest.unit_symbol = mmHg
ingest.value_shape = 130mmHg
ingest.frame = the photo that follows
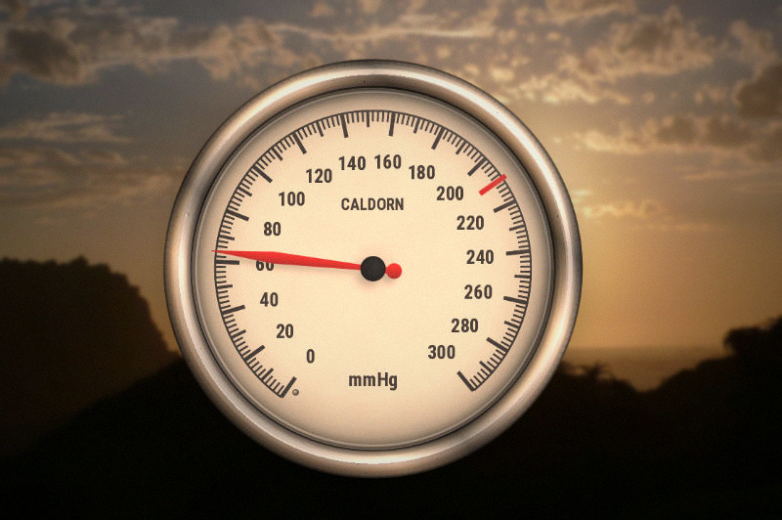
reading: 64mmHg
